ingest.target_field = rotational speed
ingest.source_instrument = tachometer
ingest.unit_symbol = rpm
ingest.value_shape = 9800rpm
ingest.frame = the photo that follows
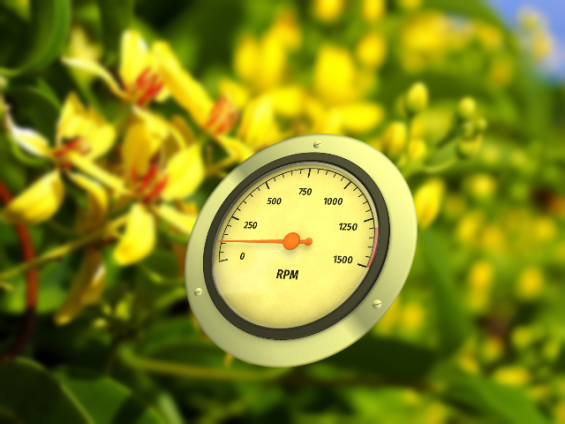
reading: 100rpm
